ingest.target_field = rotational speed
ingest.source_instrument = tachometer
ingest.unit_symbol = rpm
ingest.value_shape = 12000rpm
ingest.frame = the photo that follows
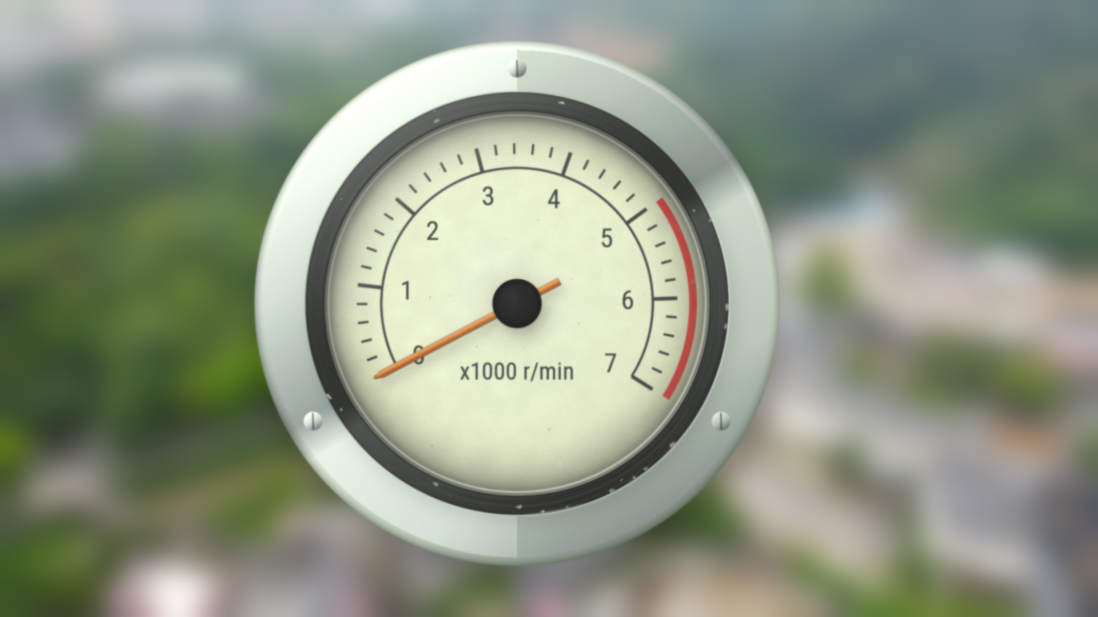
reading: 0rpm
